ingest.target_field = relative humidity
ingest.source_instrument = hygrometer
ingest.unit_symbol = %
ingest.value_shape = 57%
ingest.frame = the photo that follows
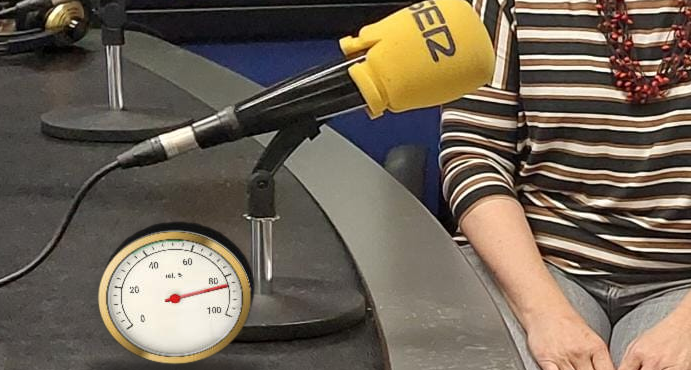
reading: 84%
